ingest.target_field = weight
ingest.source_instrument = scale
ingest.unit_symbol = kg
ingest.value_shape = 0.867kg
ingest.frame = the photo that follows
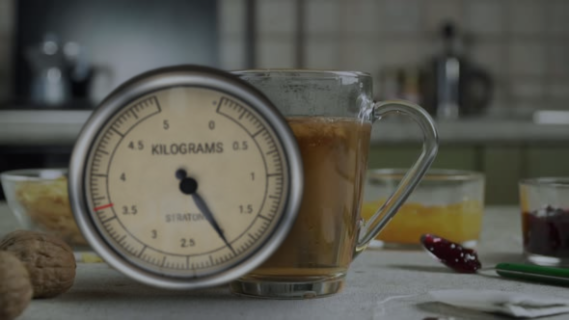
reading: 2kg
